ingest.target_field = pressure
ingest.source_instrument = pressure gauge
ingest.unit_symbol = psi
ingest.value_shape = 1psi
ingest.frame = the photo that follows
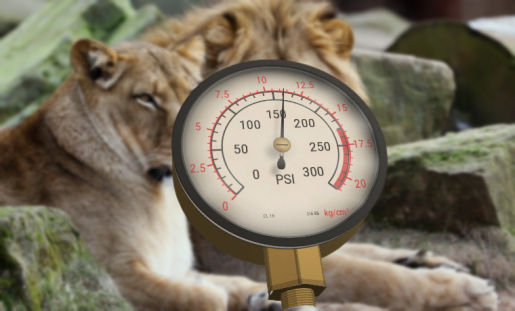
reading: 160psi
